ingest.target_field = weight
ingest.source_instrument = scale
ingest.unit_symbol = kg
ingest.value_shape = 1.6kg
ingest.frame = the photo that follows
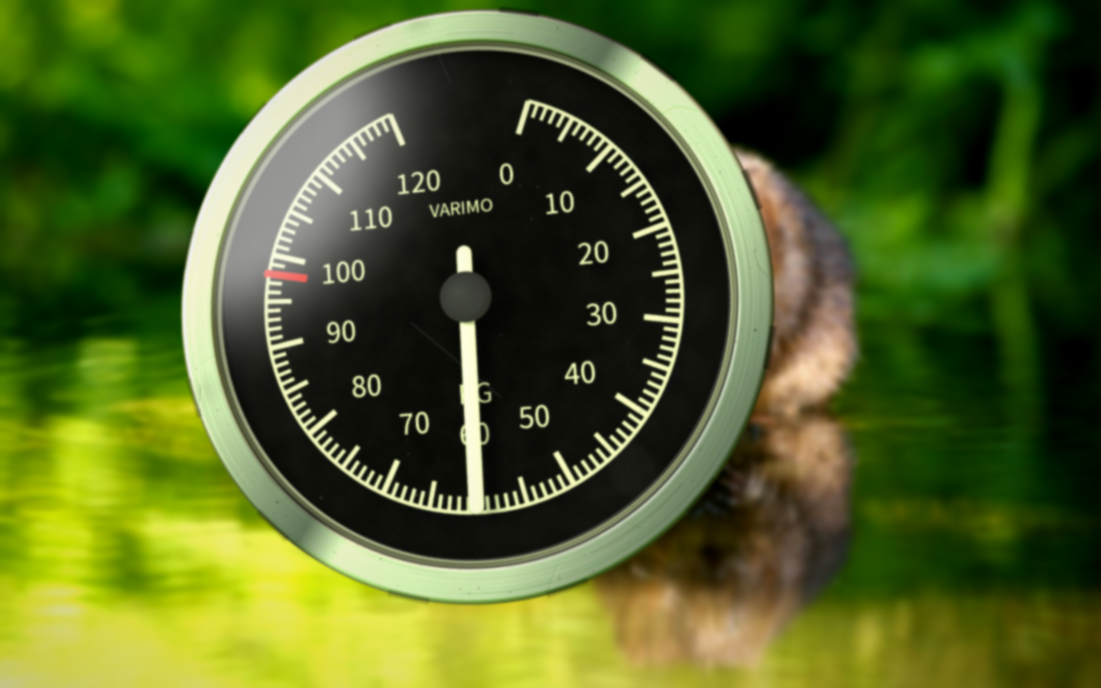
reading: 60kg
